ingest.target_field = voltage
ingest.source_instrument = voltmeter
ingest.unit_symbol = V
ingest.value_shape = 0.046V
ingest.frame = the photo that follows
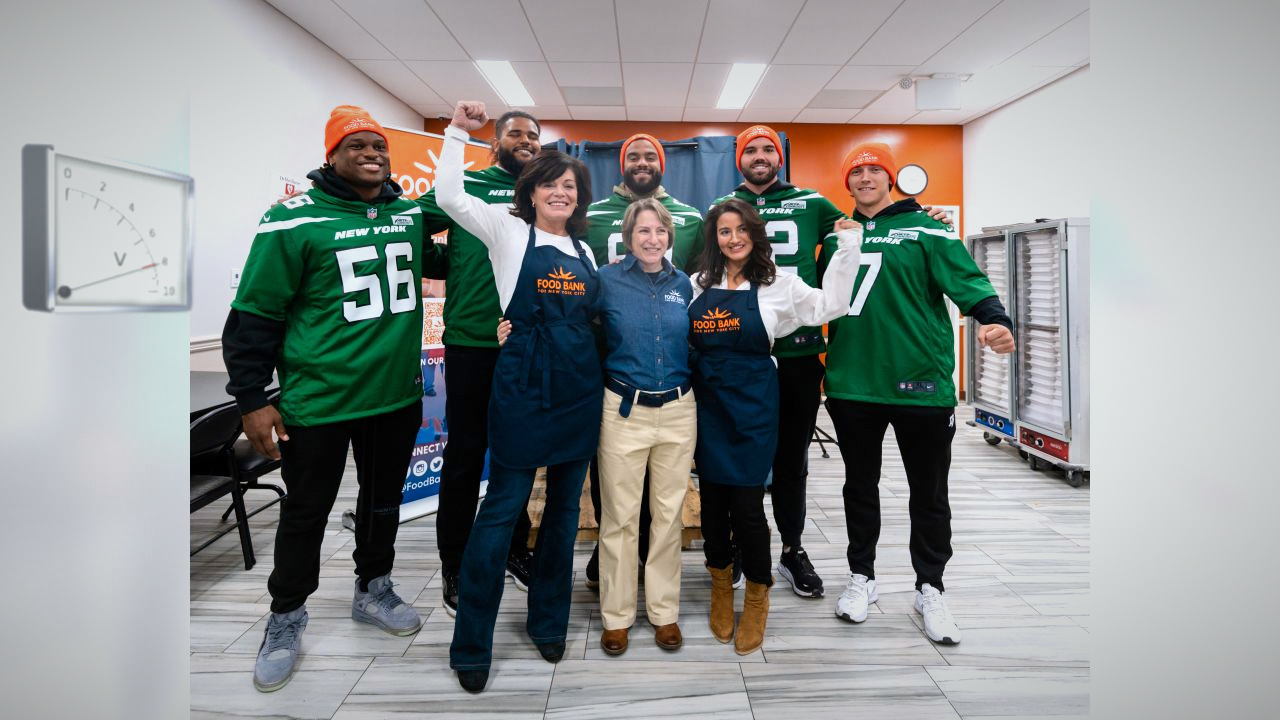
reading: 8V
